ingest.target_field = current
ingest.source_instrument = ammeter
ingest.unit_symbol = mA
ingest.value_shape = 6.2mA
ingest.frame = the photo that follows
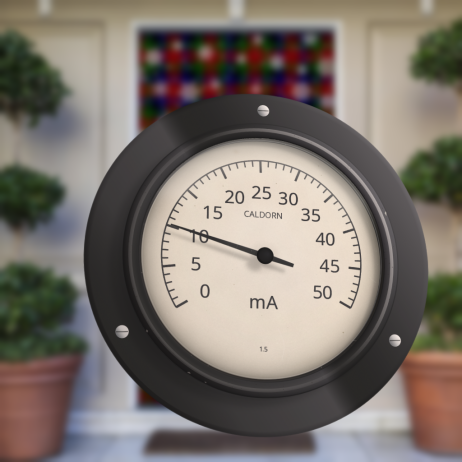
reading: 10mA
